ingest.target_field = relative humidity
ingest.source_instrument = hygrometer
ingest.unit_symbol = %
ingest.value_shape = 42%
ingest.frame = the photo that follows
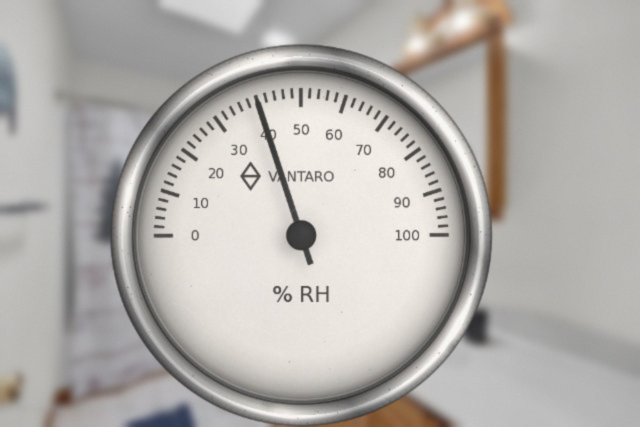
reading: 40%
